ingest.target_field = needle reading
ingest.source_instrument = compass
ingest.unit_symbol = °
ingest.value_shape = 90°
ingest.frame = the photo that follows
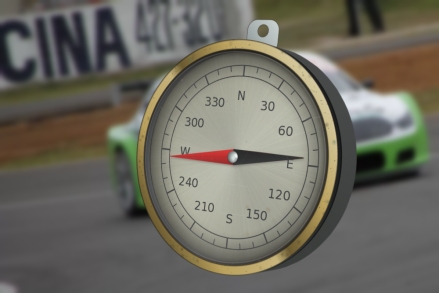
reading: 265°
